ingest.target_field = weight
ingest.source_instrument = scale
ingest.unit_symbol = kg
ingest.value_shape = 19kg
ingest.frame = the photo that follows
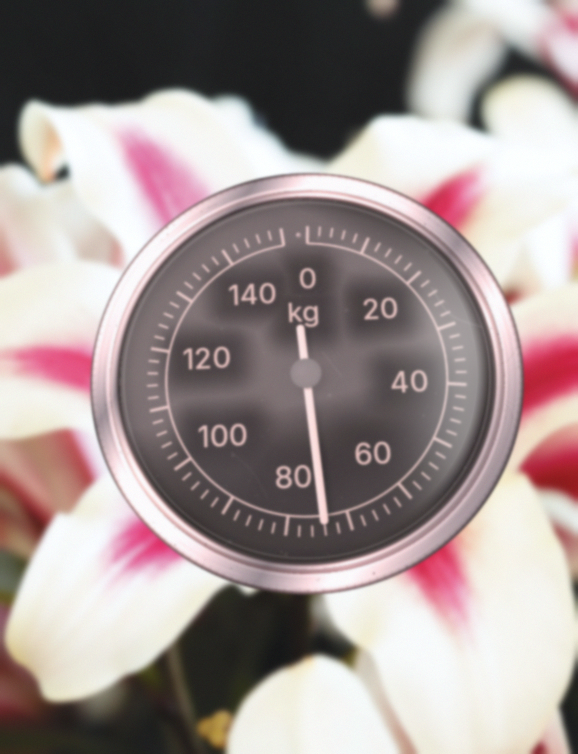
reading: 74kg
